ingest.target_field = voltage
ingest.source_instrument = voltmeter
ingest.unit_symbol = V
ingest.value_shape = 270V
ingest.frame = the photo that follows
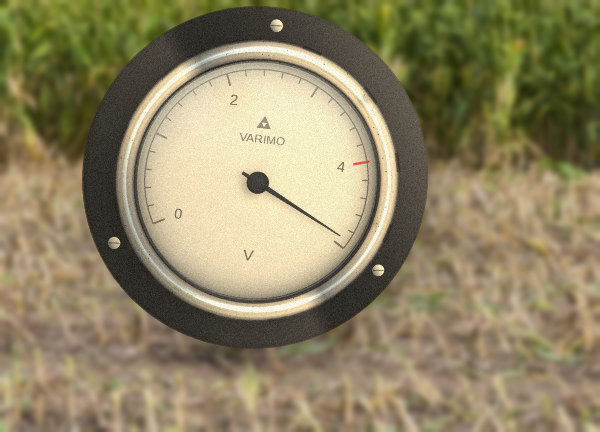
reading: 4.9V
